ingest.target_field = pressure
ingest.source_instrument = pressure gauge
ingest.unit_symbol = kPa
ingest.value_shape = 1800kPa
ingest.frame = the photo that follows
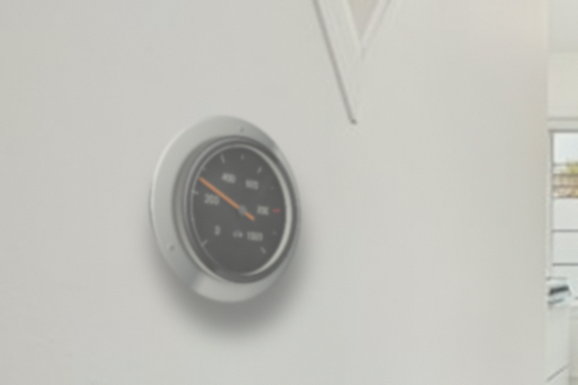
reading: 250kPa
